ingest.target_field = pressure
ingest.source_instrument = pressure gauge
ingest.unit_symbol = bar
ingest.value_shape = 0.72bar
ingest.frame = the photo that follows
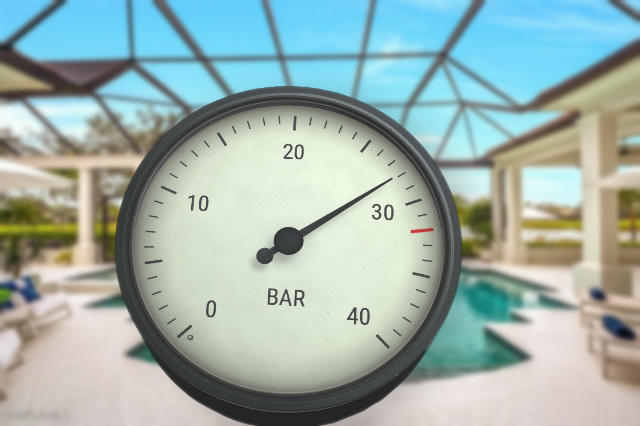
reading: 28bar
